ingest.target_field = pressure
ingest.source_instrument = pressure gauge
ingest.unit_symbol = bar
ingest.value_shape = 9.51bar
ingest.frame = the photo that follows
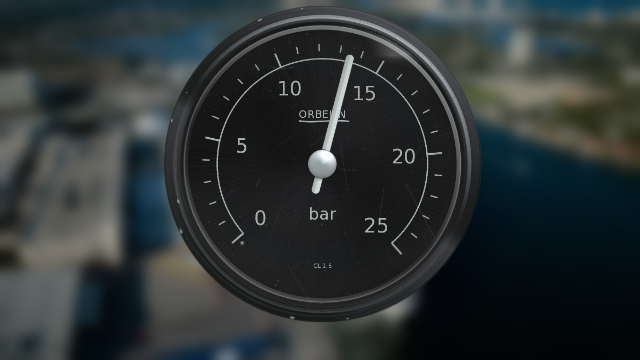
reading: 13.5bar
